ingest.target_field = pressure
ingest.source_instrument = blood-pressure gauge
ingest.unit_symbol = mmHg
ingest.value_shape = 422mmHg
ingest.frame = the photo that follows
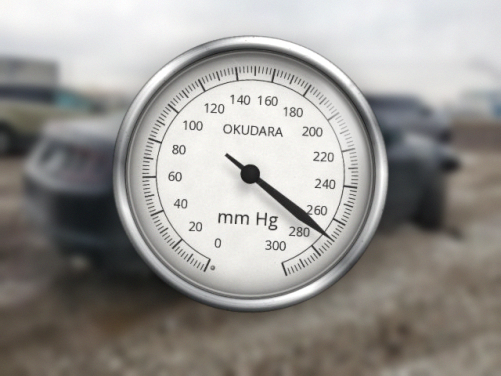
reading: 270mmHg
